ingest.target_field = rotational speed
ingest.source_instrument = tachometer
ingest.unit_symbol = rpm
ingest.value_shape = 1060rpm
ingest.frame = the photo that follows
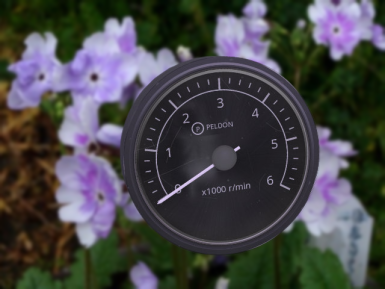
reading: 0rpm
